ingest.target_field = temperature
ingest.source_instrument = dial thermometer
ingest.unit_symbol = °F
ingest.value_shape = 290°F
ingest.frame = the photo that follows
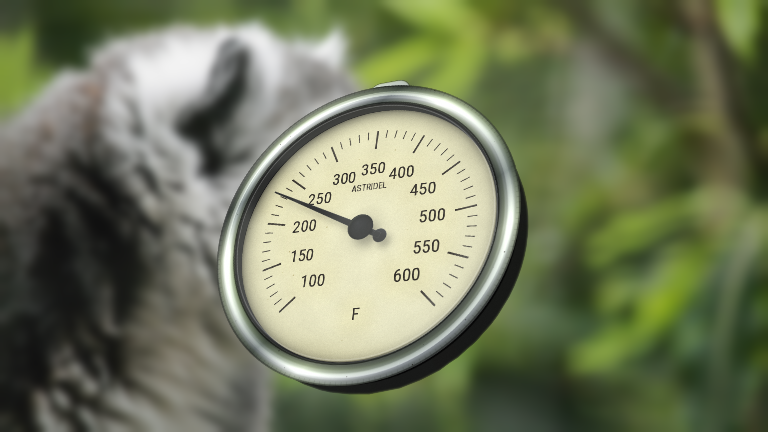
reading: 230°F
